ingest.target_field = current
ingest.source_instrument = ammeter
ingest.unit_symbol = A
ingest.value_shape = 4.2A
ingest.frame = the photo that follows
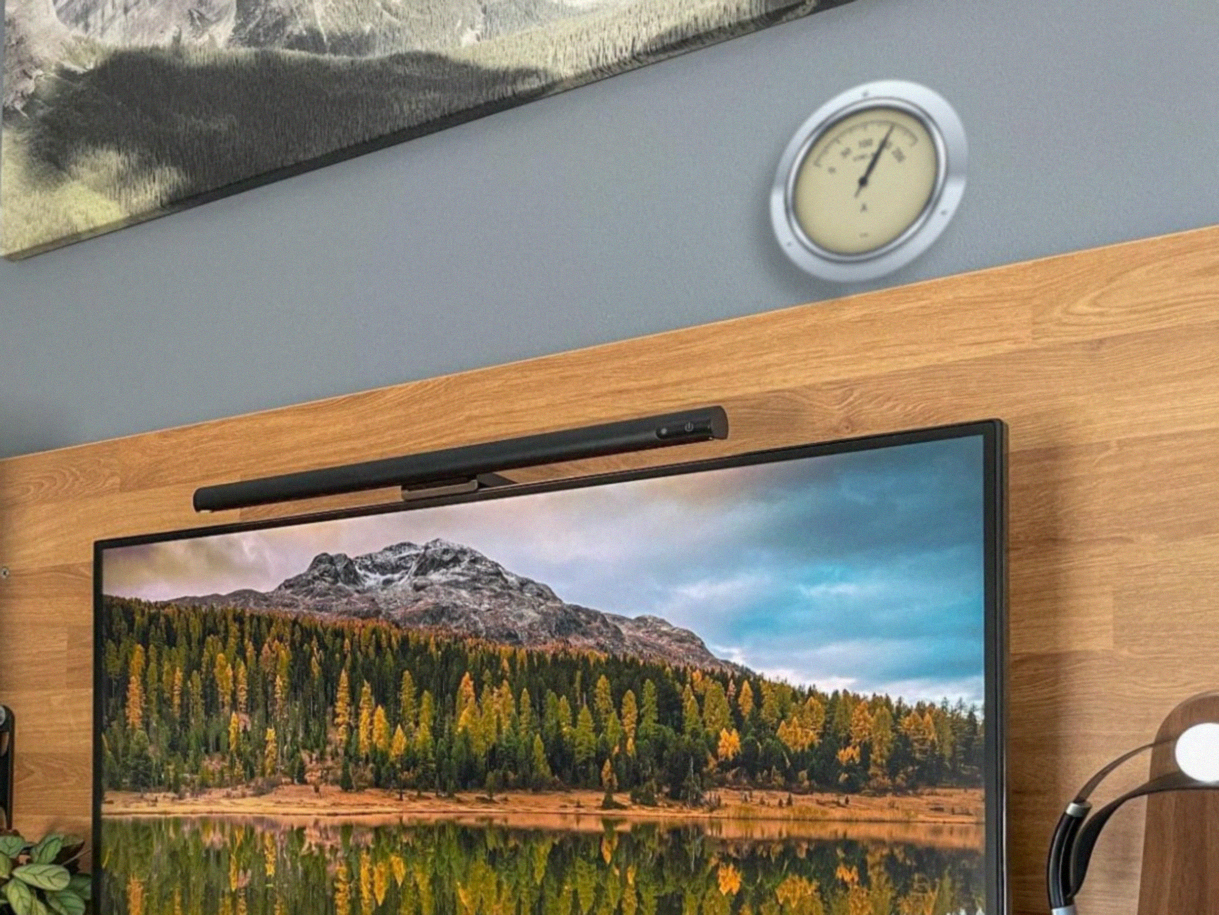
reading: 150A
